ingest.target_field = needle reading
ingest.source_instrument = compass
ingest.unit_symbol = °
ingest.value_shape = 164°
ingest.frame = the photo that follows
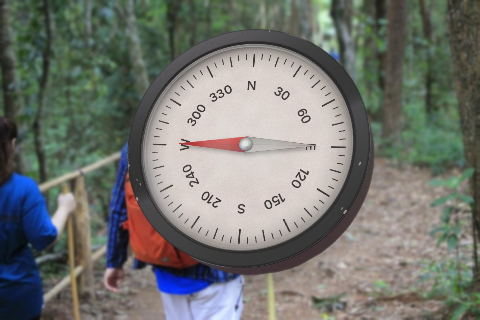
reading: 270°
